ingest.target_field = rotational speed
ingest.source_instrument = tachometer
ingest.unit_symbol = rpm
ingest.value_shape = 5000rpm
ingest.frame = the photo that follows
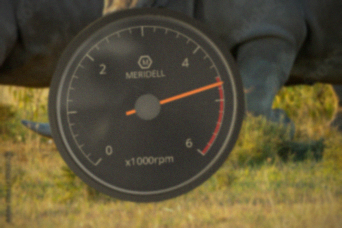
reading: 4700rpm
